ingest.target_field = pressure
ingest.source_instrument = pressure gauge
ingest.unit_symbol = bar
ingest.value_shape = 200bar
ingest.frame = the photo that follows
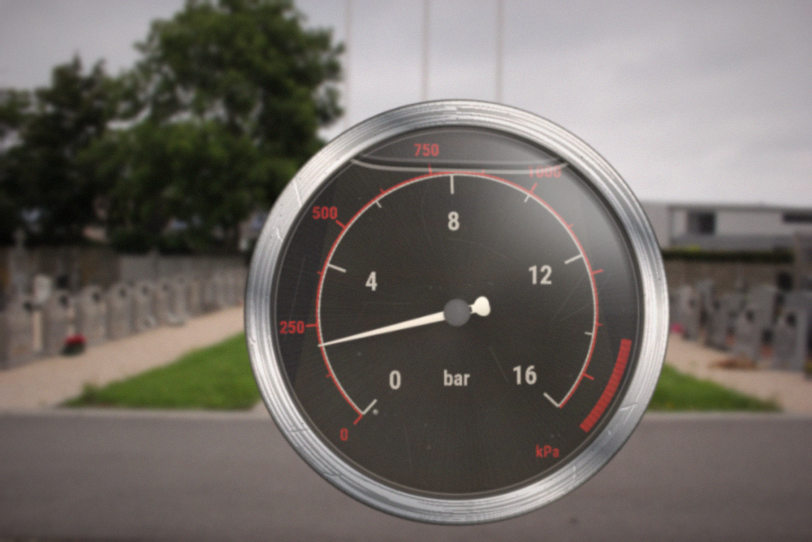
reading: 2bar
